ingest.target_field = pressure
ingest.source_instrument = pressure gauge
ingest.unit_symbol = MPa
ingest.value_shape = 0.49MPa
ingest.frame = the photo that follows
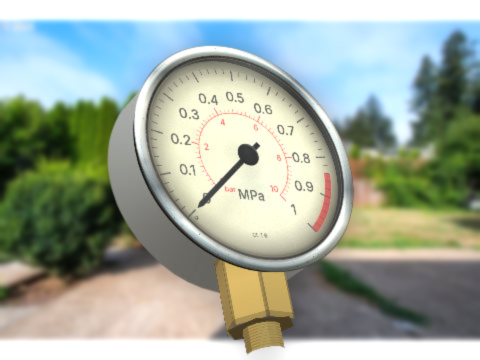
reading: 0MPa
